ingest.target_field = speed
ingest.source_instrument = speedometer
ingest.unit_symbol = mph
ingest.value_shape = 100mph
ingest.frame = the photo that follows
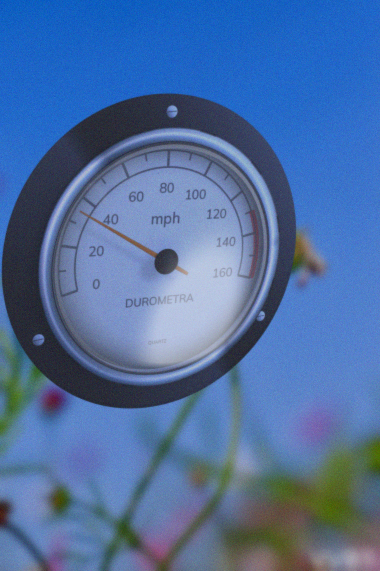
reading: 35mph
